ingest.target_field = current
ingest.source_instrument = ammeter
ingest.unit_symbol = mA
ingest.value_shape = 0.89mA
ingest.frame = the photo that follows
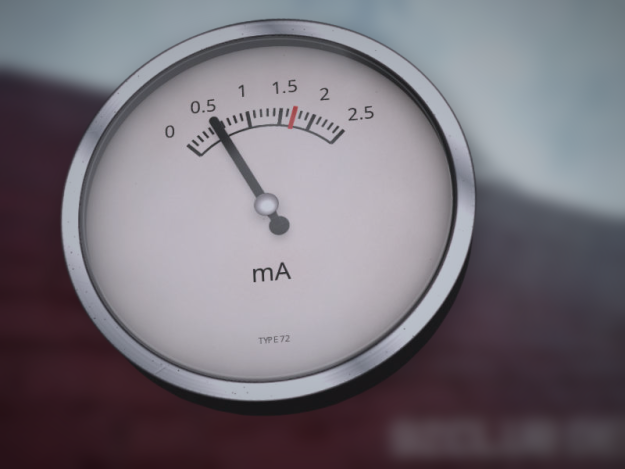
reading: 0.5mA
